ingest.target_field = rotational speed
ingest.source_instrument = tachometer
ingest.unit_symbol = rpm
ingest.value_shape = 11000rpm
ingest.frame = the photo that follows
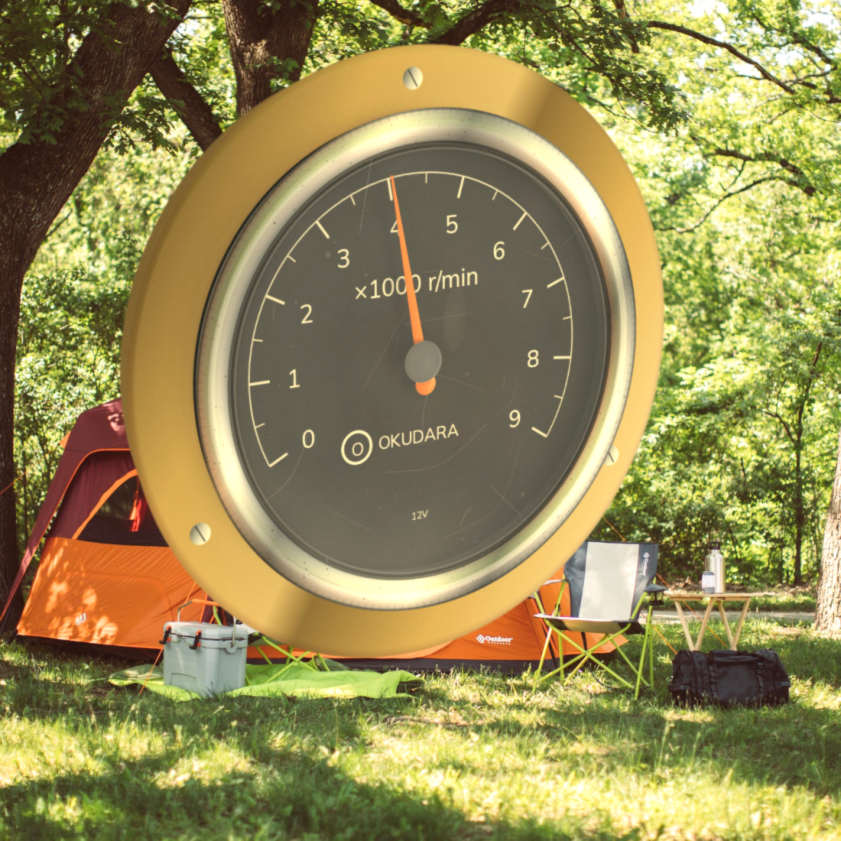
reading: 4000rpm
